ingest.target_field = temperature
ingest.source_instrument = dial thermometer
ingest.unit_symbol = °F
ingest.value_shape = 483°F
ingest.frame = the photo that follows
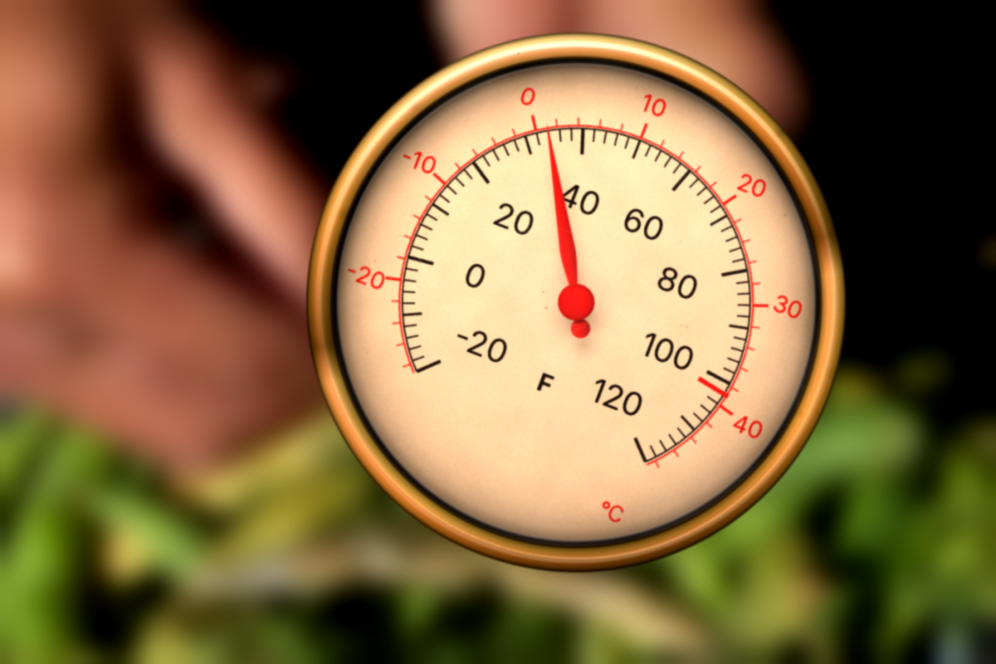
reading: 34°F
